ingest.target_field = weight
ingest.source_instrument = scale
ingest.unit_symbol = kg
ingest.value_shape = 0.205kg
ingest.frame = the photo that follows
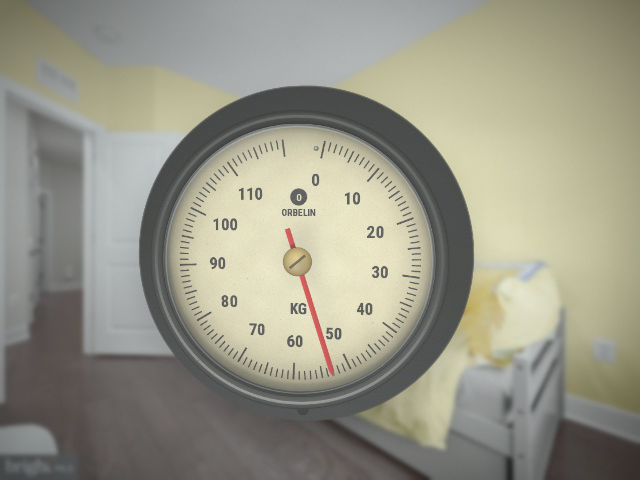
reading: 53kg
